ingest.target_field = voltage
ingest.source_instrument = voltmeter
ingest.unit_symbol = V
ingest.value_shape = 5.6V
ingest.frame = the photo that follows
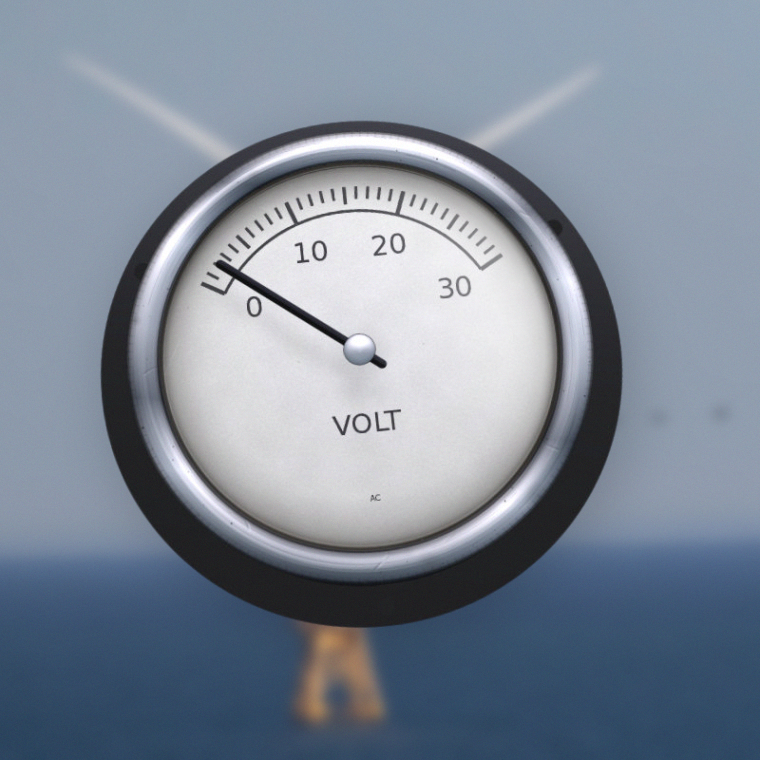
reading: 2V
